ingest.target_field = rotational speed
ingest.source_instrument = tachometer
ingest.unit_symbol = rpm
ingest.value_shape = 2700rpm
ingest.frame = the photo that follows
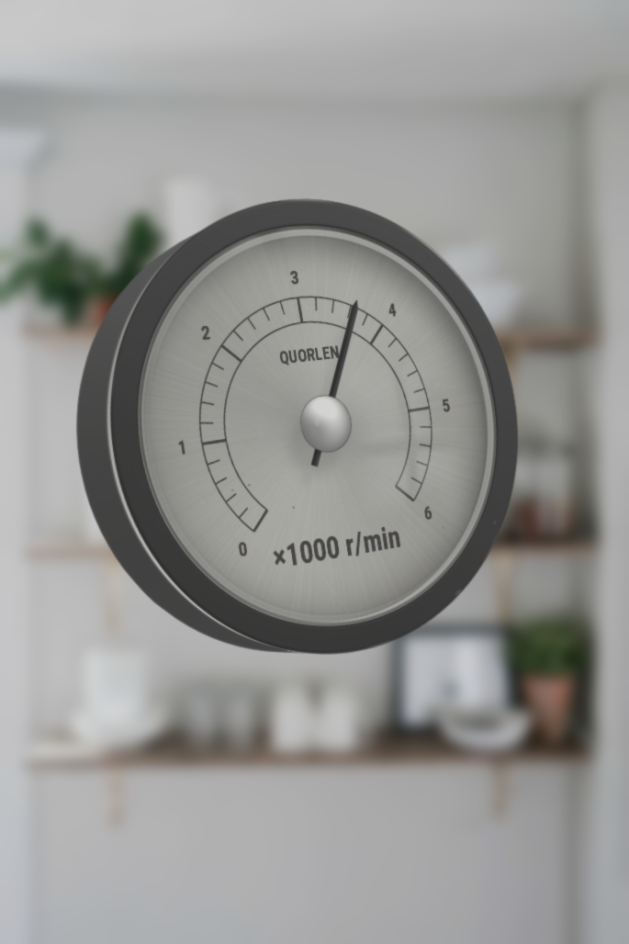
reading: 3600rpm
